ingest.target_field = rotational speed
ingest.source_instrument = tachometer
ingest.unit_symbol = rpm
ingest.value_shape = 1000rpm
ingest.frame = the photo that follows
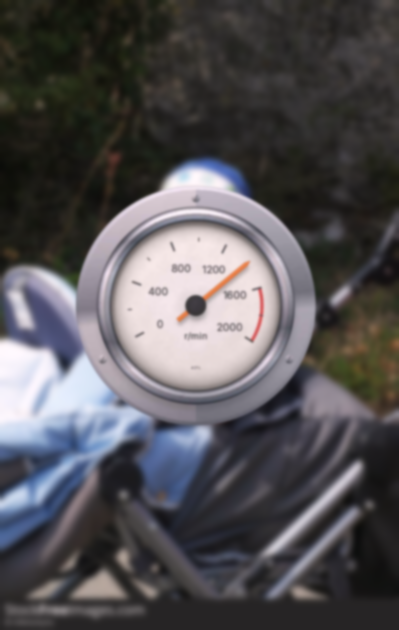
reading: 1400rpm
